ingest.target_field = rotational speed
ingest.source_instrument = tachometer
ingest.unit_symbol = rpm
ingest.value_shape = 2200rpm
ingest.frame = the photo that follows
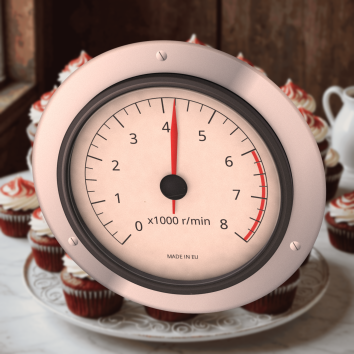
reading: 4250rpm
